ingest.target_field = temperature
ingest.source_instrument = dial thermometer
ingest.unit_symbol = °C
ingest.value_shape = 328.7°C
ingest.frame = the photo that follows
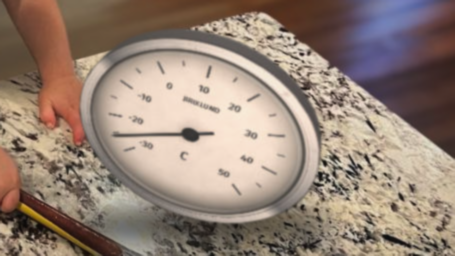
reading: -25°C
